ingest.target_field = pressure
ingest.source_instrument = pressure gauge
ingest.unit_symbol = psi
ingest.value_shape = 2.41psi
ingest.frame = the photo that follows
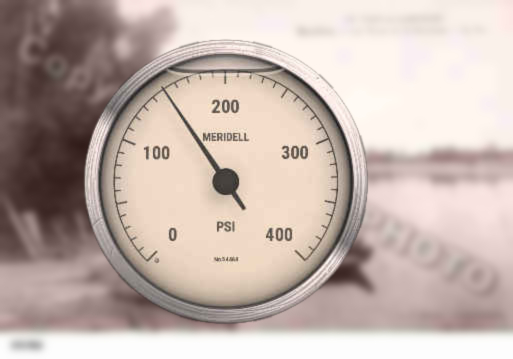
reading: 150psi
